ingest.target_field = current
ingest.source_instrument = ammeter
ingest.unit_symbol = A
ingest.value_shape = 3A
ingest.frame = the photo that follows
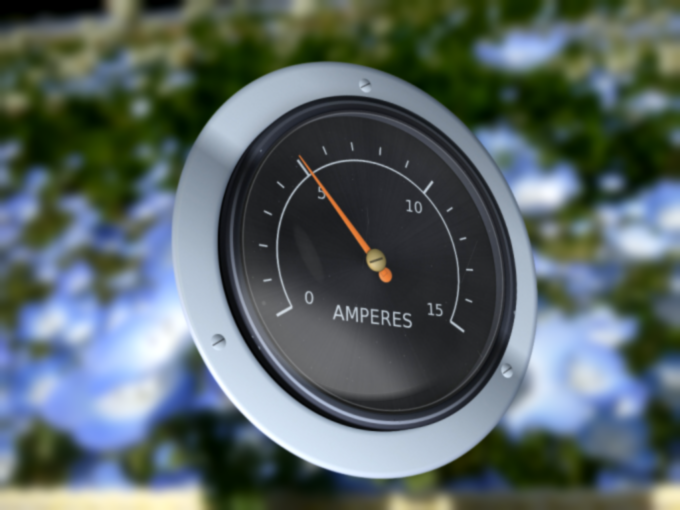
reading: 5A
